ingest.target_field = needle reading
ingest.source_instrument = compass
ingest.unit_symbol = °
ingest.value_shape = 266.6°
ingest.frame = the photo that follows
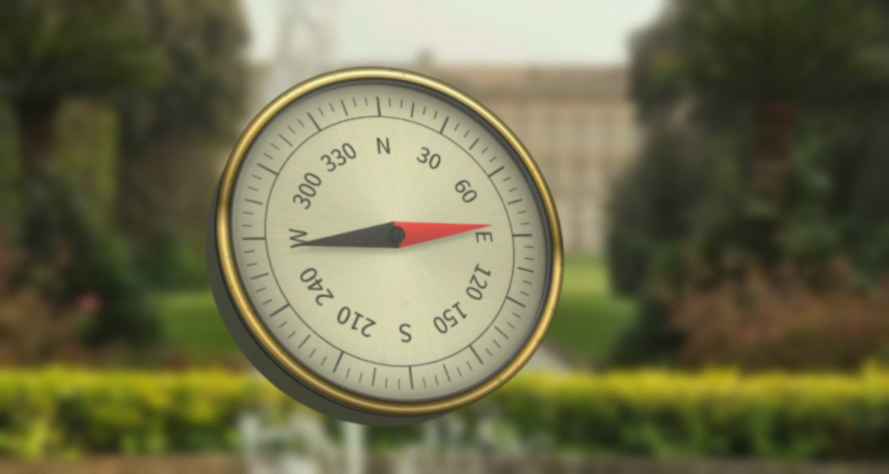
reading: 85°
